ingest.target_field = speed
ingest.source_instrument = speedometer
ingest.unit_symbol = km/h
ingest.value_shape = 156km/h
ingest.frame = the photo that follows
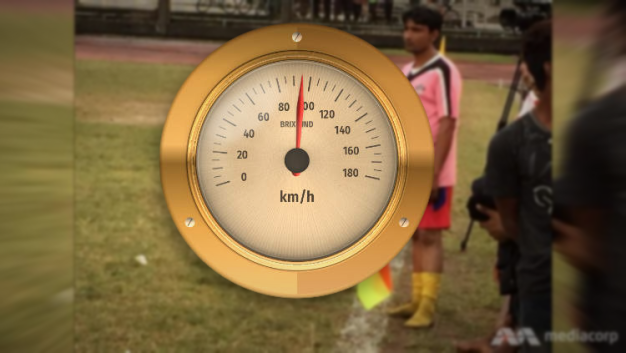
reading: 95km/h
